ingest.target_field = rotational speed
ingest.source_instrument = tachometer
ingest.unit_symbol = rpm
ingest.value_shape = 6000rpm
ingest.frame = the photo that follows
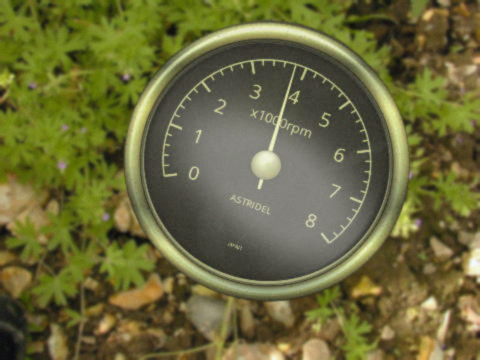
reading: 3800rpm
